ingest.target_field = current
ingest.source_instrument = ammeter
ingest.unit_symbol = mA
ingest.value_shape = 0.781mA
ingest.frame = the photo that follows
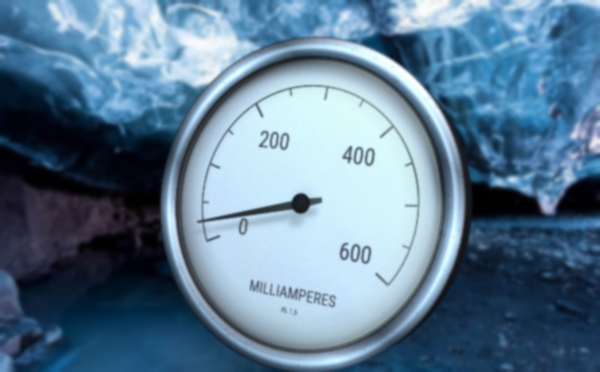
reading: 25mA
